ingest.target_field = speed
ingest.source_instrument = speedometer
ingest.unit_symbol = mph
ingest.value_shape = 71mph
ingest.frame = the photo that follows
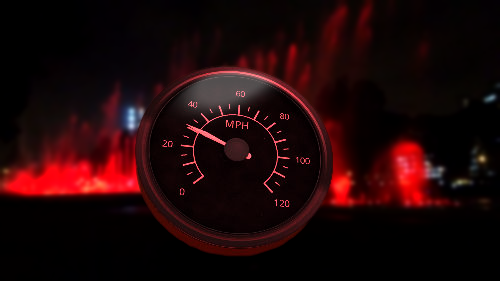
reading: 30mph
